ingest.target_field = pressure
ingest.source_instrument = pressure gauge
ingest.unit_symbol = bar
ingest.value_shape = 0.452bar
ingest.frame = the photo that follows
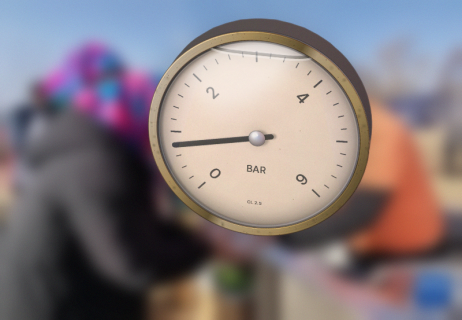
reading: 0.8bar
